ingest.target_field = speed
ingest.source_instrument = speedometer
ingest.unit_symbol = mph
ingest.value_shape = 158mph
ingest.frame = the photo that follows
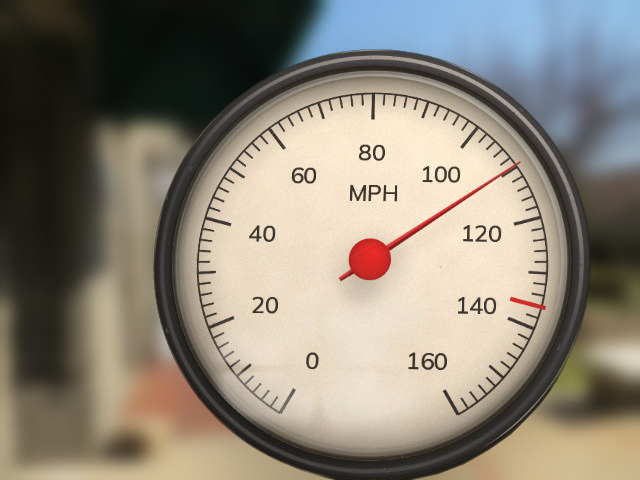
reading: 110mph
